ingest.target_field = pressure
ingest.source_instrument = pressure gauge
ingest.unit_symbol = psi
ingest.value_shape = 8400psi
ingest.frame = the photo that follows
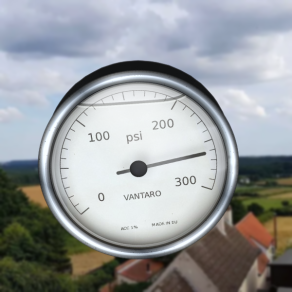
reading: 260psi
